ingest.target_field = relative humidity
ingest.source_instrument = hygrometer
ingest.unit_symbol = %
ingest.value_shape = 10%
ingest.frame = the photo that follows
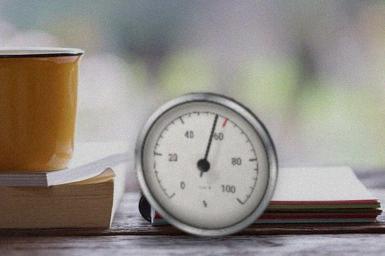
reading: 56%
